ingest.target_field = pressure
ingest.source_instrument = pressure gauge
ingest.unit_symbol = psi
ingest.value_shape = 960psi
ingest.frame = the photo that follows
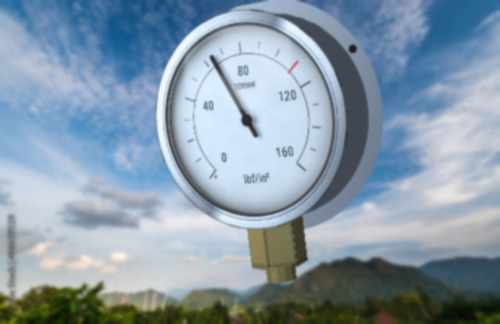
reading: 65psi
